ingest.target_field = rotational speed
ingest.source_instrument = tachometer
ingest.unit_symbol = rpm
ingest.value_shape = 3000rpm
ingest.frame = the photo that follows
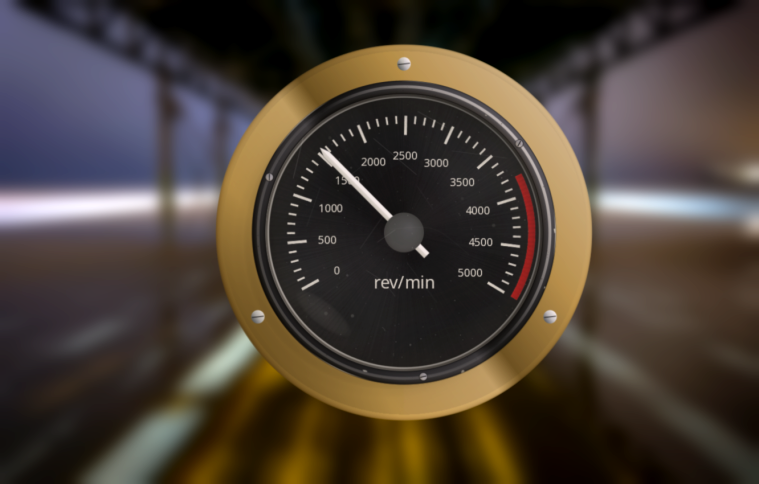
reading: 1550rpm
